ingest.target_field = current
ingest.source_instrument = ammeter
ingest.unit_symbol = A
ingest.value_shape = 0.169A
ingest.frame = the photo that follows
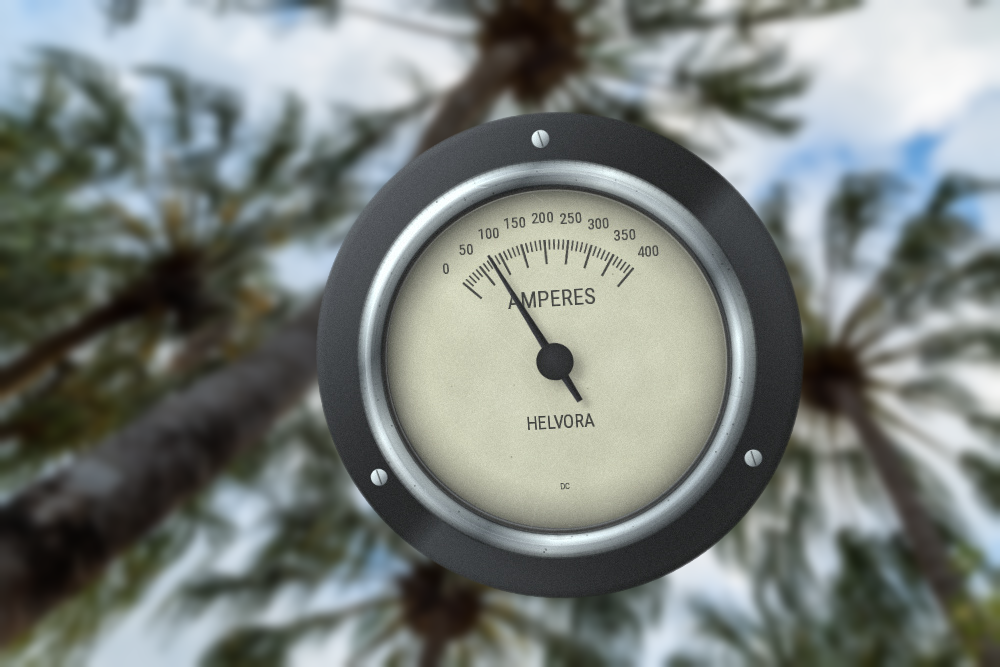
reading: 80A
